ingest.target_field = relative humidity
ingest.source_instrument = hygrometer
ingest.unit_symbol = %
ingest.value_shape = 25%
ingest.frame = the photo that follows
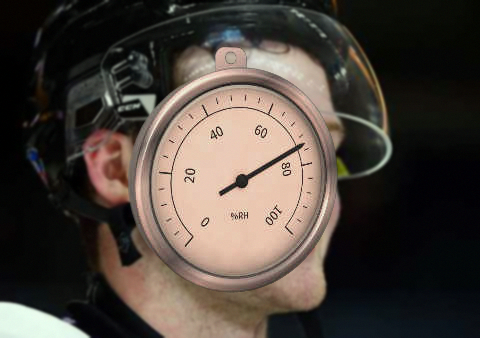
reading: 74%
